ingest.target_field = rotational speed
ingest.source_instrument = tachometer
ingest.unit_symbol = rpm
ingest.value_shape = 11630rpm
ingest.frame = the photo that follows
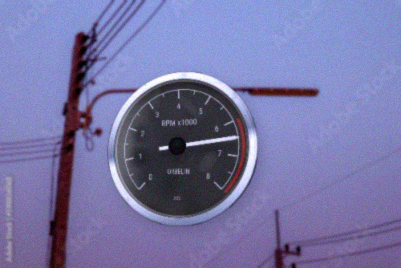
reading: 6500rpm
